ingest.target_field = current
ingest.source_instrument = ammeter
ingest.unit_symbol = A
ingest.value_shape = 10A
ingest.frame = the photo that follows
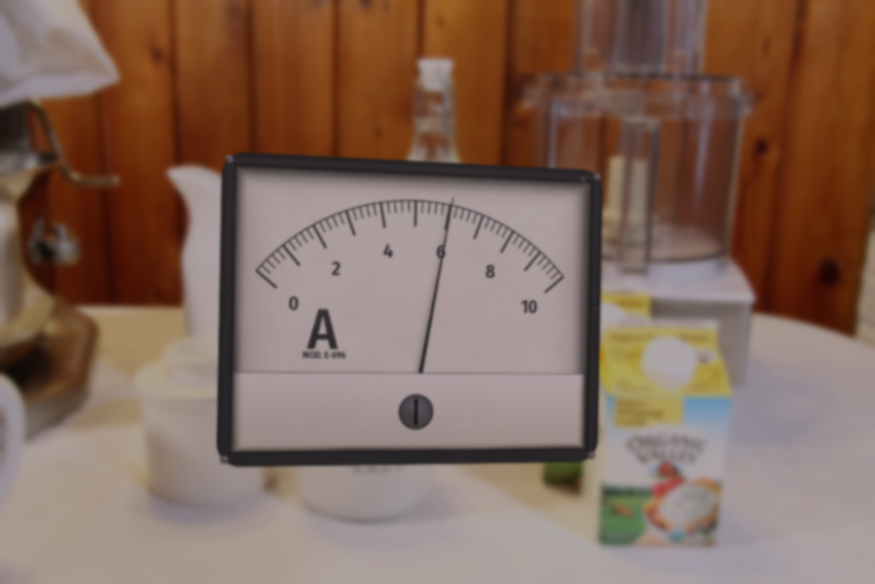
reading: 6A
